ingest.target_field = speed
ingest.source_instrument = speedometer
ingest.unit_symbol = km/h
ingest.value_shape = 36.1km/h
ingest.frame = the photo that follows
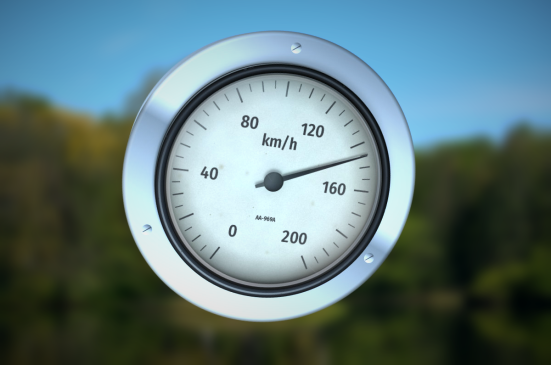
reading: 145km/h
